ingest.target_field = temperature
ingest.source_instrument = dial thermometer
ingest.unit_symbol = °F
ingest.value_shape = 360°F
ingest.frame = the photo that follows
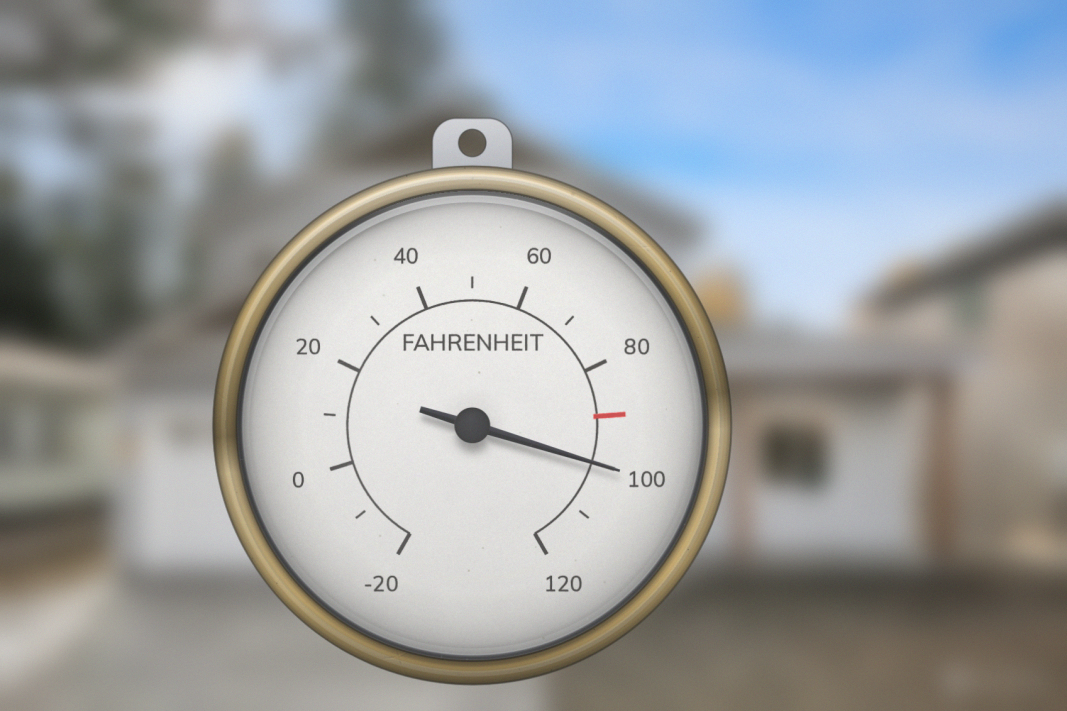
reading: 100°F
